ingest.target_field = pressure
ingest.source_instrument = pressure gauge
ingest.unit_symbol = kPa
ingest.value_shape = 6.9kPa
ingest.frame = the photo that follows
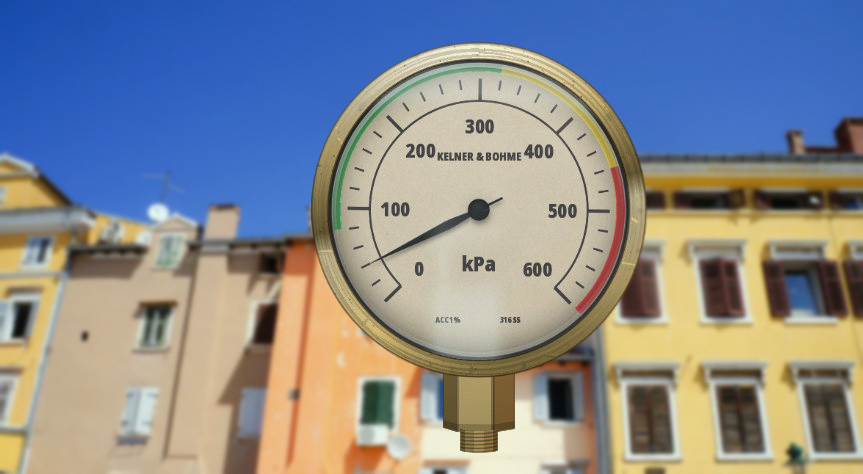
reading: 40kPa
